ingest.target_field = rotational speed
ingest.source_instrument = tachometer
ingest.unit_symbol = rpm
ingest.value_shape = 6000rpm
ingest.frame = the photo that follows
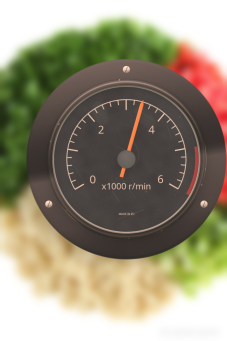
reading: 3400rpm
